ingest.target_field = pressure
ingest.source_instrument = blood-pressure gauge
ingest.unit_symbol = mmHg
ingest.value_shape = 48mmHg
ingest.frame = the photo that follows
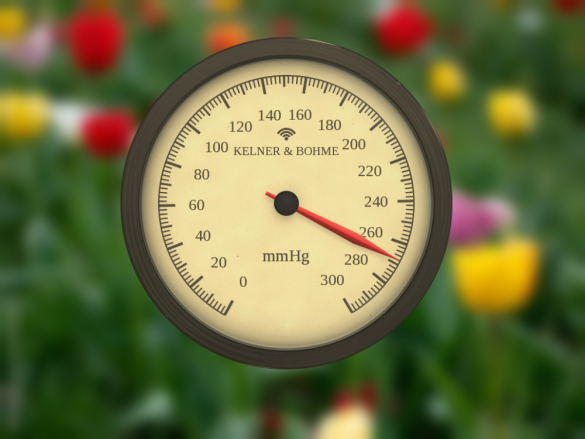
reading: 268mmHg
